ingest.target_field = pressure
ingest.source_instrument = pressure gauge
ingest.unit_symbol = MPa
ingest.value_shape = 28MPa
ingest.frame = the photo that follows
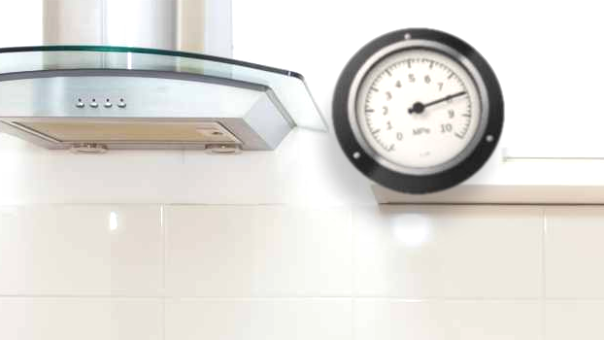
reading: 8MPa
